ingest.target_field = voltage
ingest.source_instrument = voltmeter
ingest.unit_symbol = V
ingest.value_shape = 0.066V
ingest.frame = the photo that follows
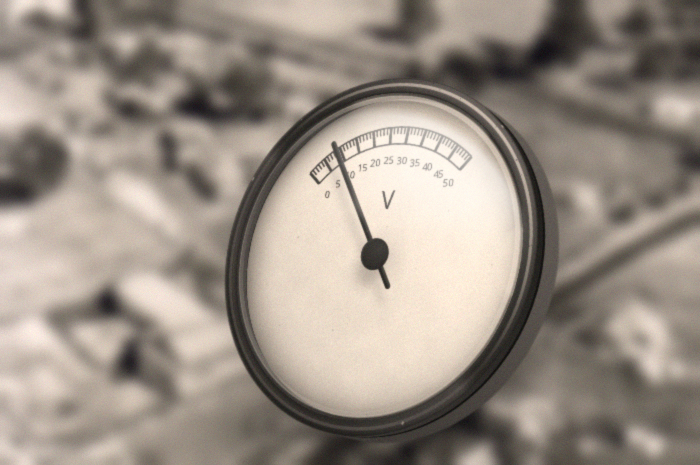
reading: 10V
